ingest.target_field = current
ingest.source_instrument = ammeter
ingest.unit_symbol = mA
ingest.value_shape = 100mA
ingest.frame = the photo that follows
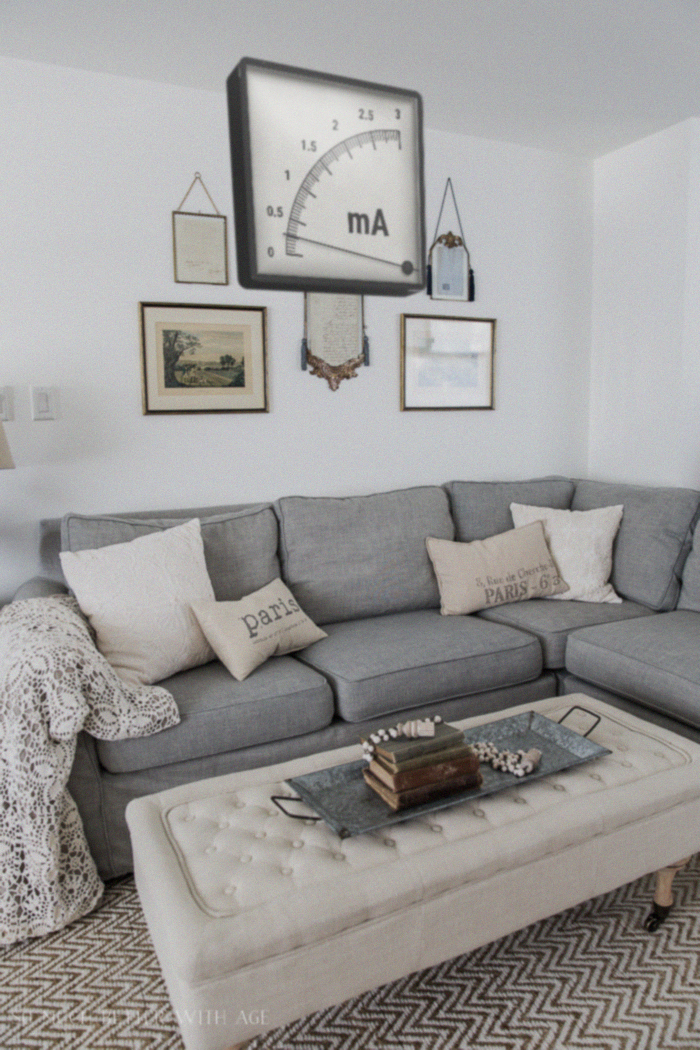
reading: 0.25mA
